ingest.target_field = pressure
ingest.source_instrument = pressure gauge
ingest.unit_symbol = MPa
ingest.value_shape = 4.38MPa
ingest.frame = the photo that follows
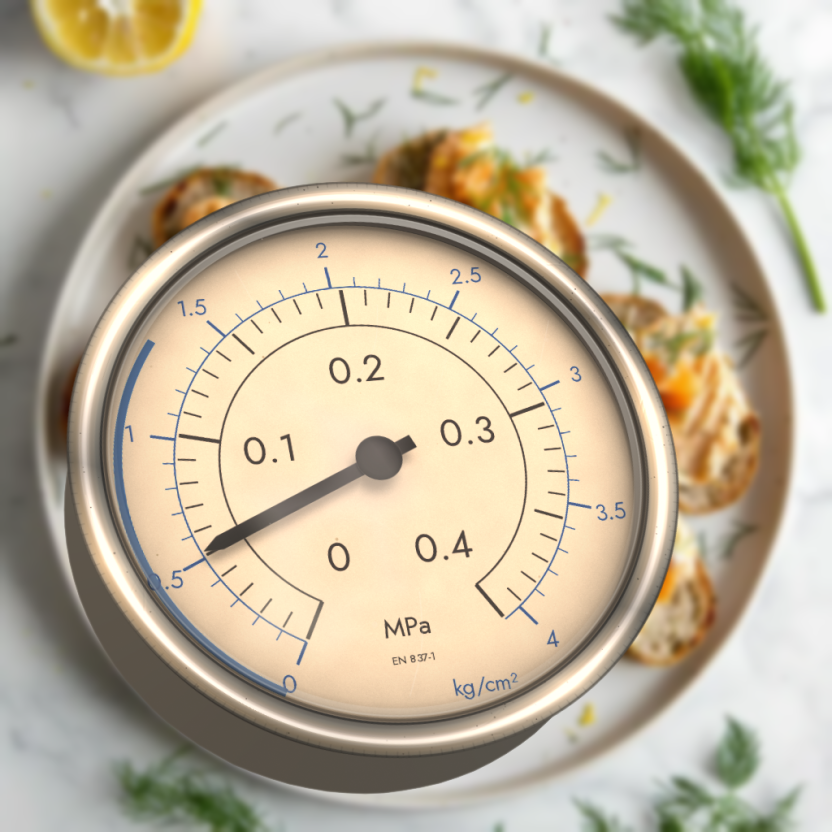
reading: 0.05MPa
